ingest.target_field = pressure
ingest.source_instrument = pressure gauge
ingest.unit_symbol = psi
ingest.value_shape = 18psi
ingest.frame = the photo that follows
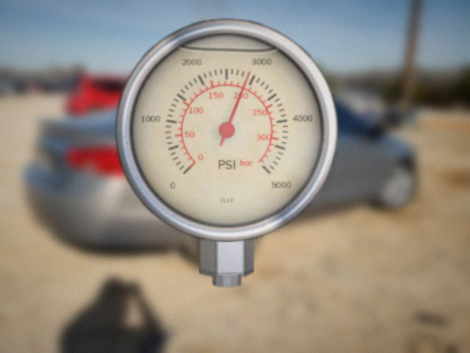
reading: 2900psi
